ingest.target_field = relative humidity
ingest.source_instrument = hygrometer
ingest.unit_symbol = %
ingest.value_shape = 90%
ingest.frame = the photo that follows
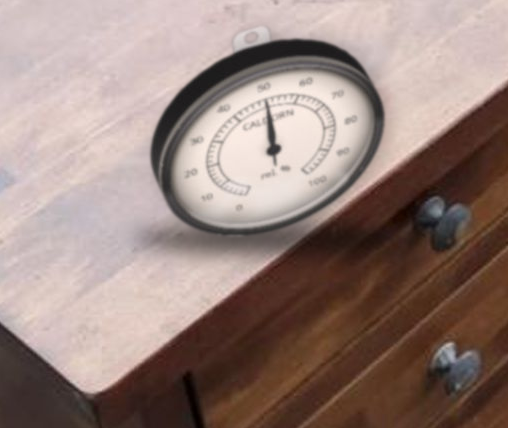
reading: 50%
